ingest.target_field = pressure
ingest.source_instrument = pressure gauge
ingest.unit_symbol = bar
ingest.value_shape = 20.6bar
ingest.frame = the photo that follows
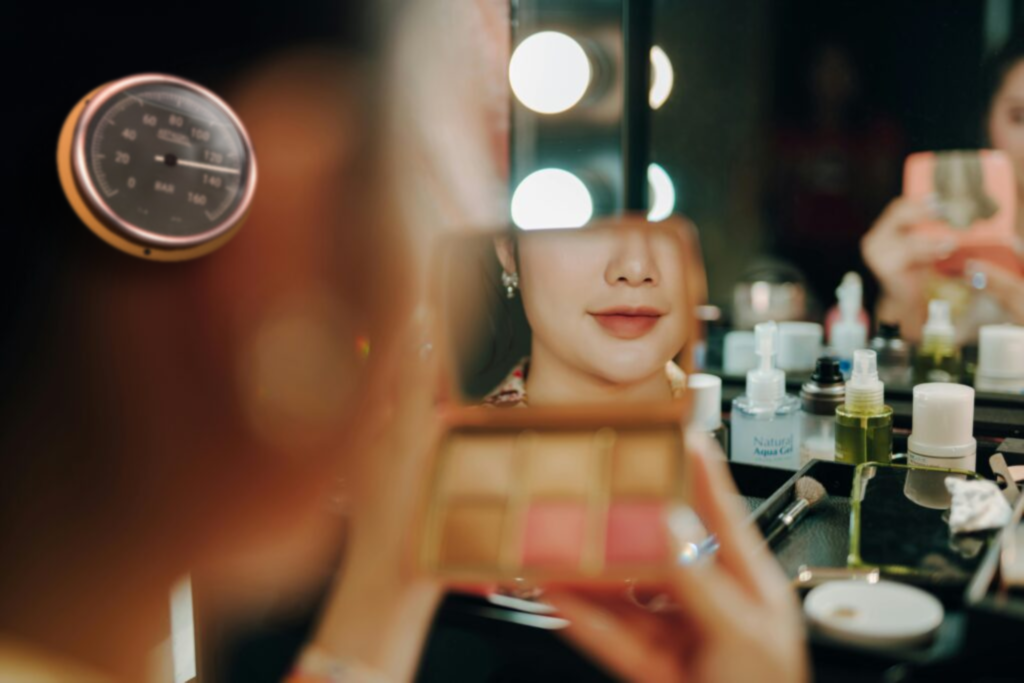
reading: 130bar
